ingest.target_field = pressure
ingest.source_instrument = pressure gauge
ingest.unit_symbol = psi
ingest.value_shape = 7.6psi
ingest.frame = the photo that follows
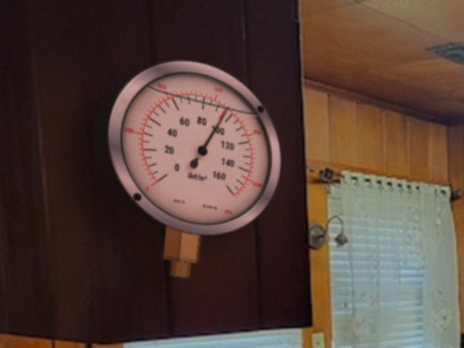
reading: 95psi
